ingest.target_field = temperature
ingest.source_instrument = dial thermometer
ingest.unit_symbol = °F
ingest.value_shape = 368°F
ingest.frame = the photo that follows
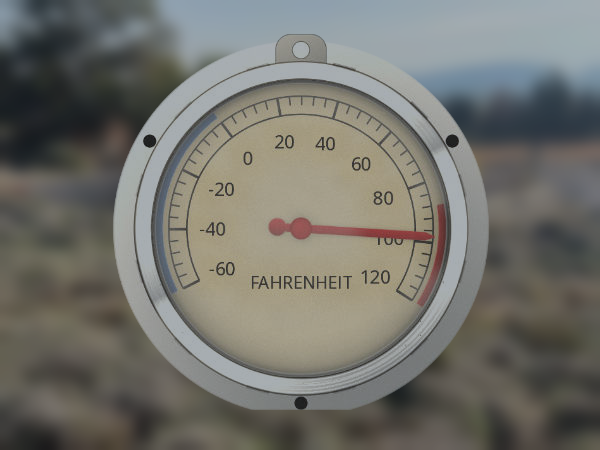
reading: 98°F
